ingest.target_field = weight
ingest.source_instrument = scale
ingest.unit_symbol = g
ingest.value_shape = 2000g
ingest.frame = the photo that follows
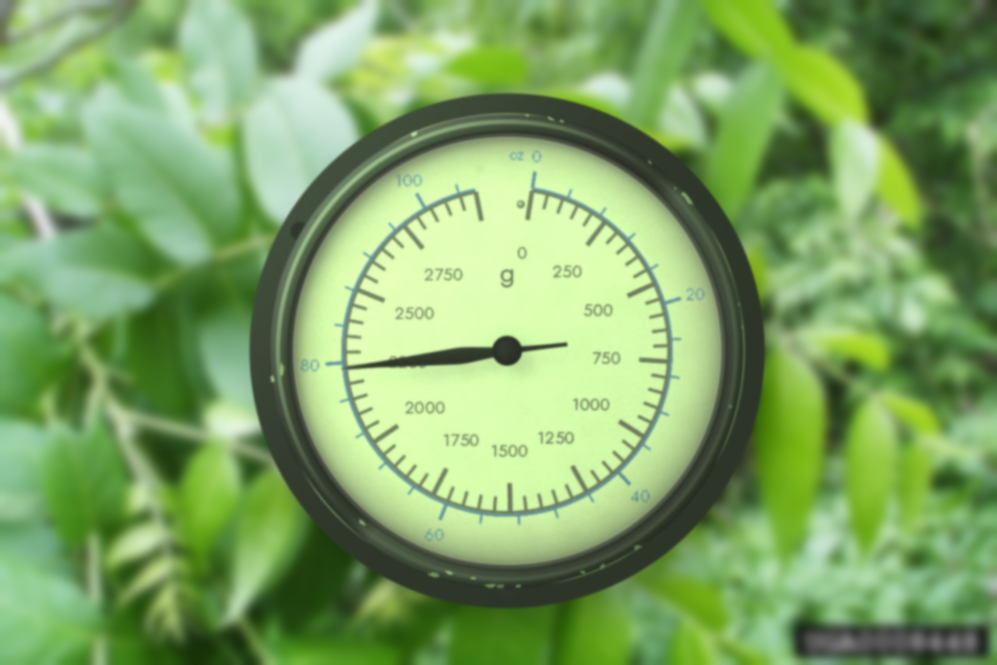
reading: 2250g
